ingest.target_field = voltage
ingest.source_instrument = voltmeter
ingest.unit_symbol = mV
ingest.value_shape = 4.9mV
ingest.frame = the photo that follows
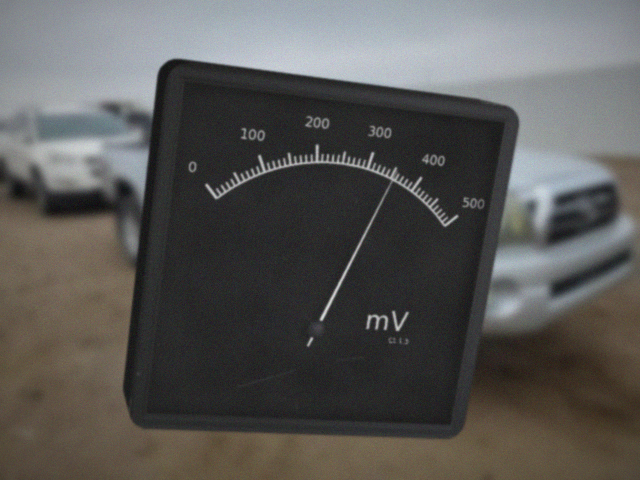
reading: 350mV
